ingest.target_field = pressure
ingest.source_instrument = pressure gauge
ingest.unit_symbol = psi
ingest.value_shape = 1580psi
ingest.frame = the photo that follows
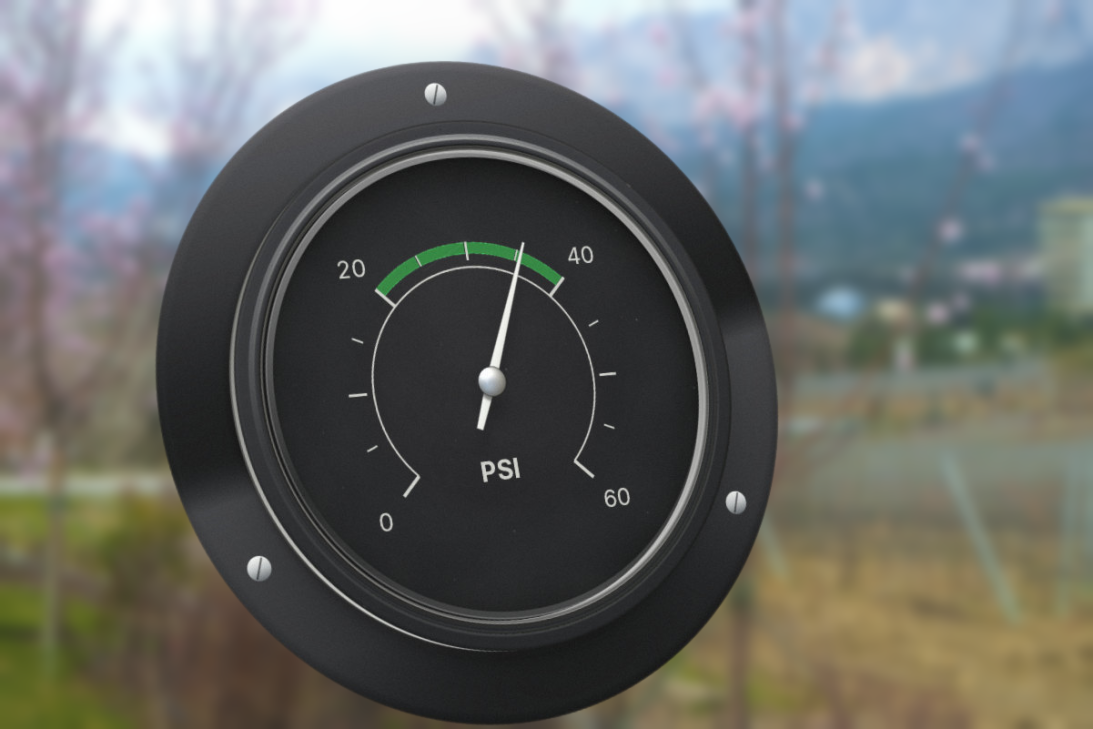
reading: 35psi
